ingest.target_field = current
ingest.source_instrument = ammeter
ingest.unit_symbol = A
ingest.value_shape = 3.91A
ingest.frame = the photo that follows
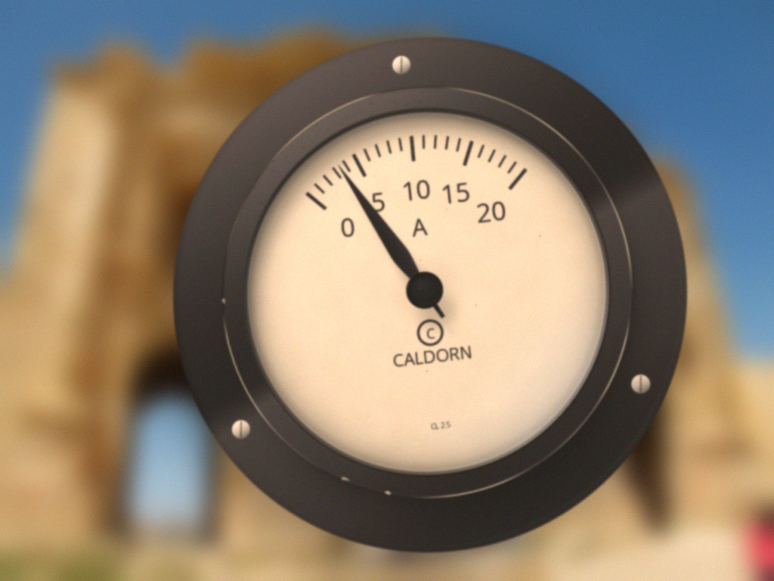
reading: 3.5A
